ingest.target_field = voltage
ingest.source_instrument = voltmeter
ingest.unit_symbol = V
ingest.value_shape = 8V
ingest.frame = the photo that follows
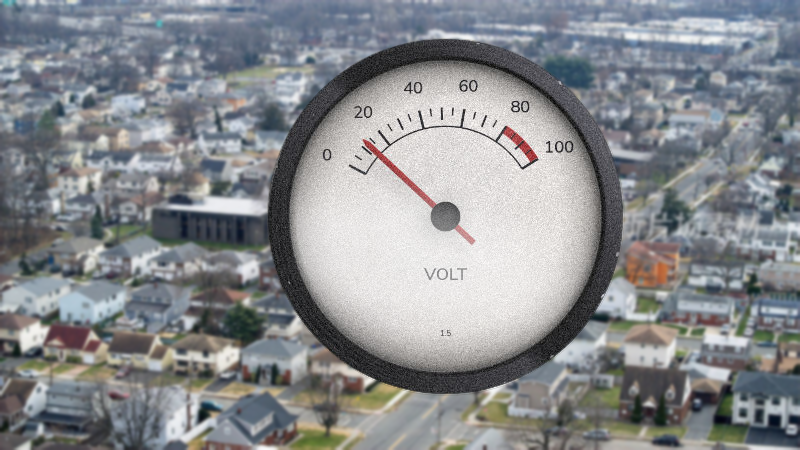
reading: 12.5V
